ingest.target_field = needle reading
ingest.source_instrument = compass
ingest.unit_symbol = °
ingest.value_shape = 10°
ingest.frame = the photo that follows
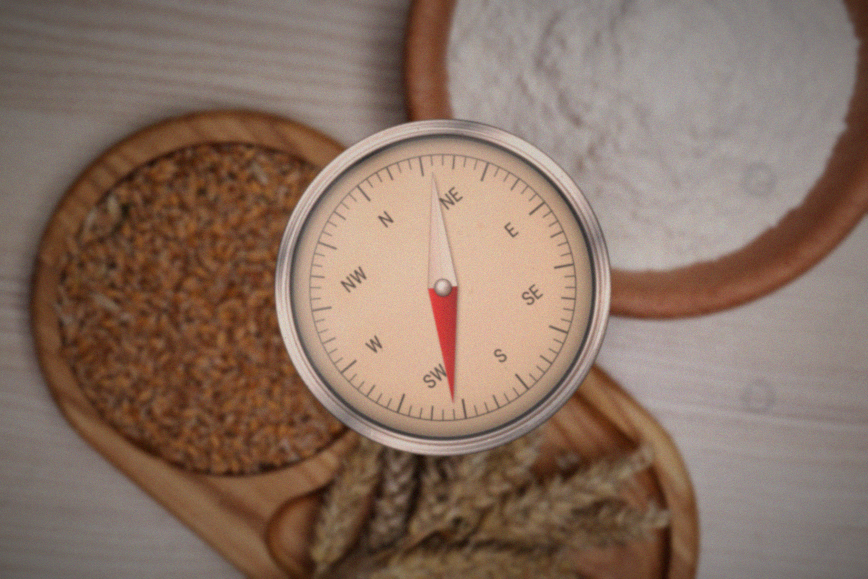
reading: 215°
